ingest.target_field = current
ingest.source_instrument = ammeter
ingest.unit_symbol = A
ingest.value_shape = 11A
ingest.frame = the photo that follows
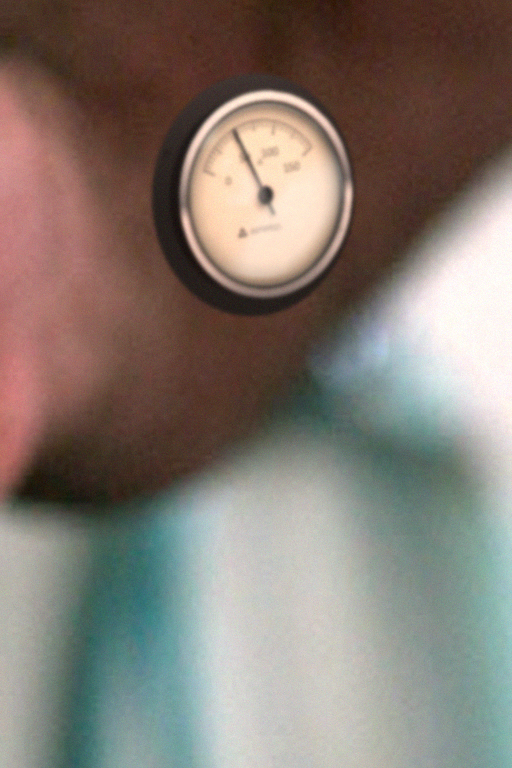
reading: 50A
